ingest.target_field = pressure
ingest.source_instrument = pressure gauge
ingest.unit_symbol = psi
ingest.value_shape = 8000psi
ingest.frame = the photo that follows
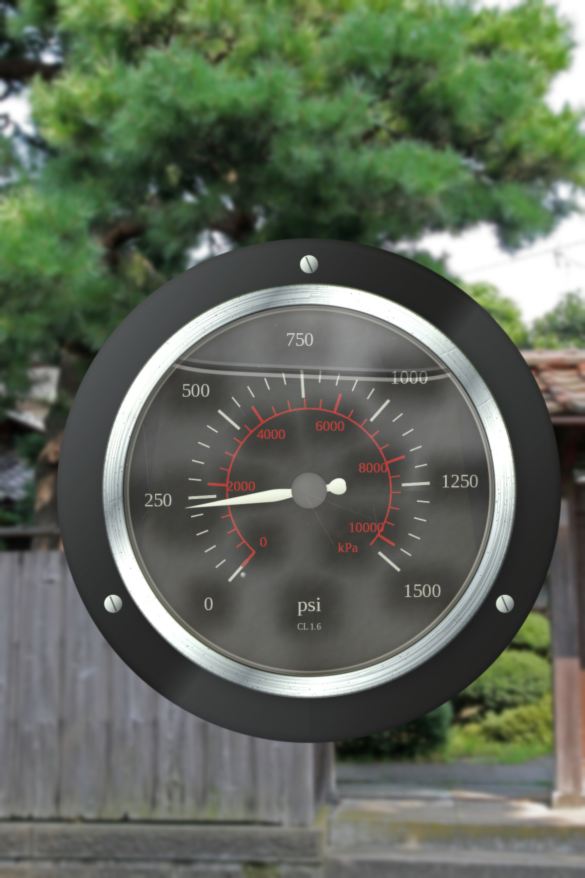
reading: 225psi
